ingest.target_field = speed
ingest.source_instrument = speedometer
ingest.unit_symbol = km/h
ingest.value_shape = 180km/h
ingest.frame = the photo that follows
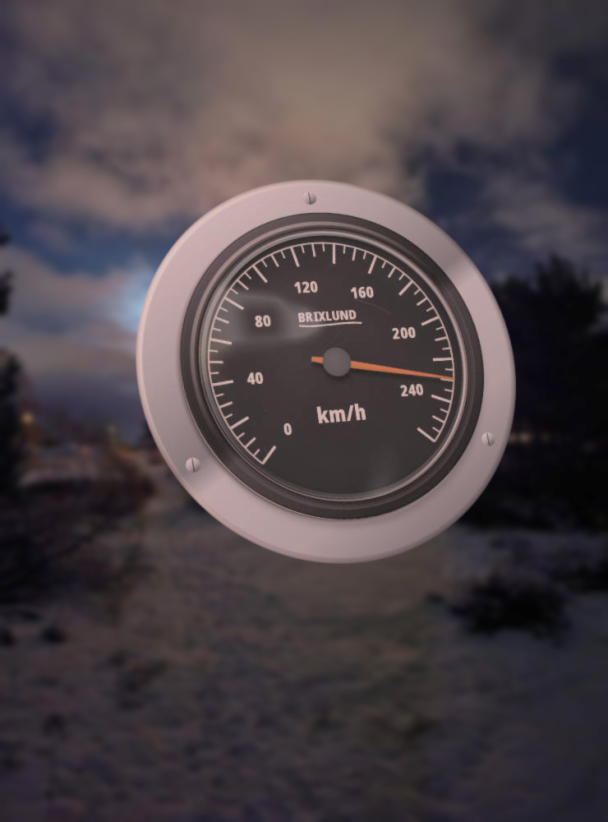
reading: 230km/h
